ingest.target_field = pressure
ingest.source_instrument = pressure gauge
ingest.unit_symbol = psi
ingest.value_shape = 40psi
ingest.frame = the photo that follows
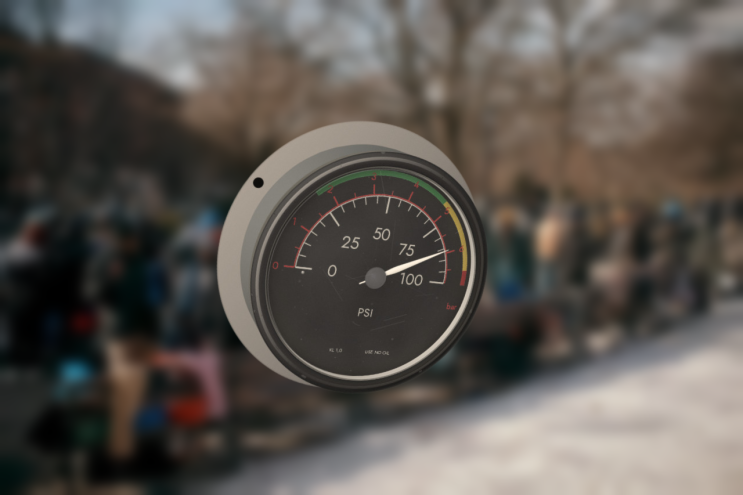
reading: 85psi
